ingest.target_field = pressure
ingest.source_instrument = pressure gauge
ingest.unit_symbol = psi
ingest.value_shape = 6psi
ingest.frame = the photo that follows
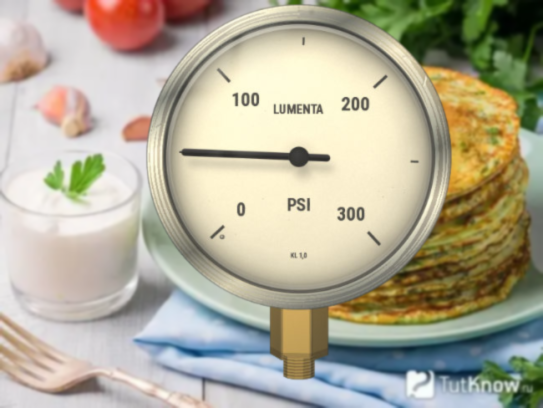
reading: 50psi
